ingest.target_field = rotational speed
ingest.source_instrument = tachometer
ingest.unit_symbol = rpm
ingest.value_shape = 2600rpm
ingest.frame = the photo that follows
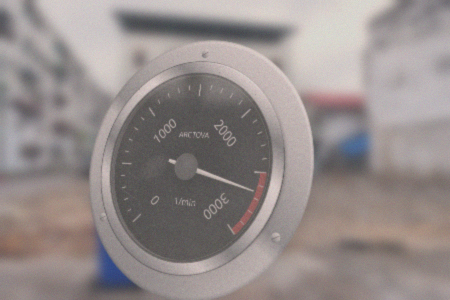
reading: 2650rpm
